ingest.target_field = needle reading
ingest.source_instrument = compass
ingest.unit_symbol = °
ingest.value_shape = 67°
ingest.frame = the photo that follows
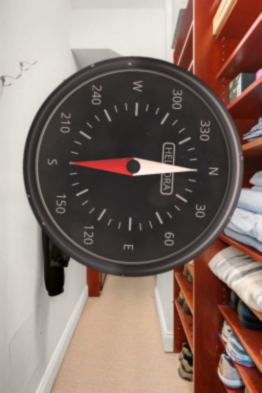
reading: 180°
